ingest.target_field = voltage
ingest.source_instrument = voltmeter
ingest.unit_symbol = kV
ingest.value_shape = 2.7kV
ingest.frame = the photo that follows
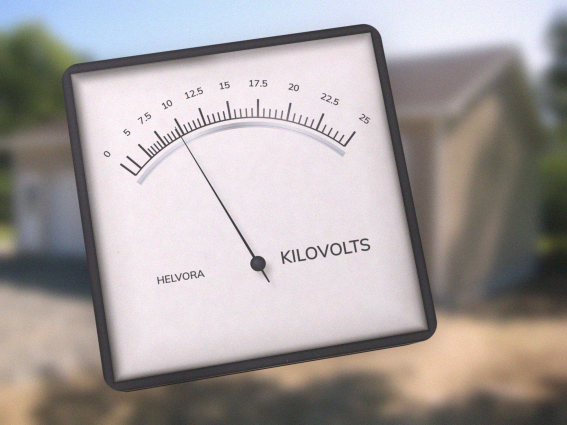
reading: 9.5kV
